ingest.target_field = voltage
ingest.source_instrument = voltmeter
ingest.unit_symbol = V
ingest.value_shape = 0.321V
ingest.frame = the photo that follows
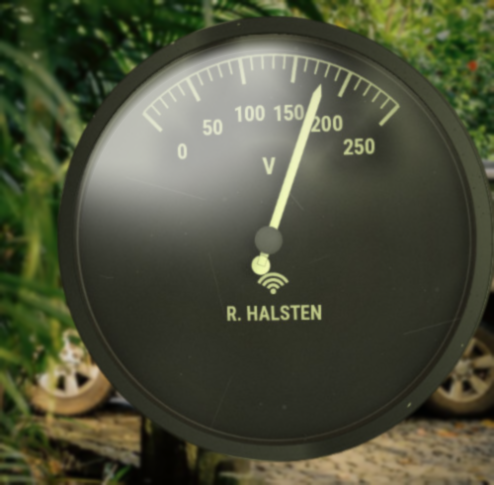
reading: 180V
